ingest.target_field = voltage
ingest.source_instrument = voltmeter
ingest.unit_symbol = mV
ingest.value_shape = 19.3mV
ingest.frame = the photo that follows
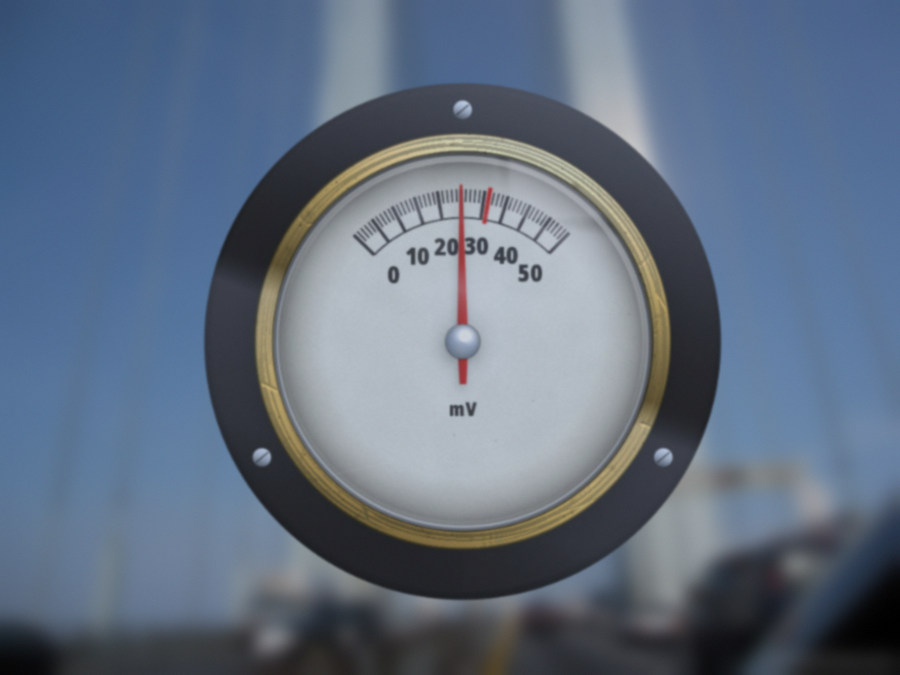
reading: 25mV
